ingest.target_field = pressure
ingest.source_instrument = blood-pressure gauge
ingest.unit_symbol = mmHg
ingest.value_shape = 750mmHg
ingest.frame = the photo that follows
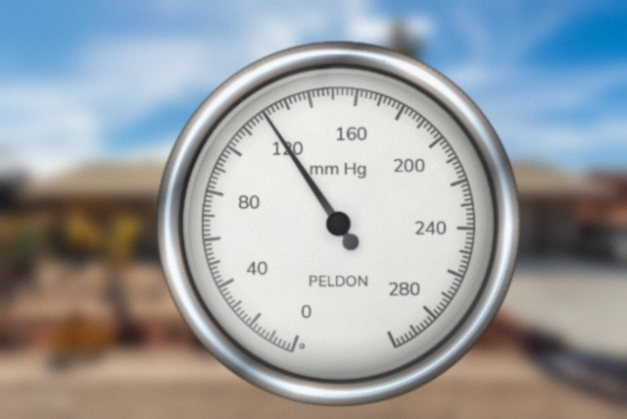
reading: 120mmHg
